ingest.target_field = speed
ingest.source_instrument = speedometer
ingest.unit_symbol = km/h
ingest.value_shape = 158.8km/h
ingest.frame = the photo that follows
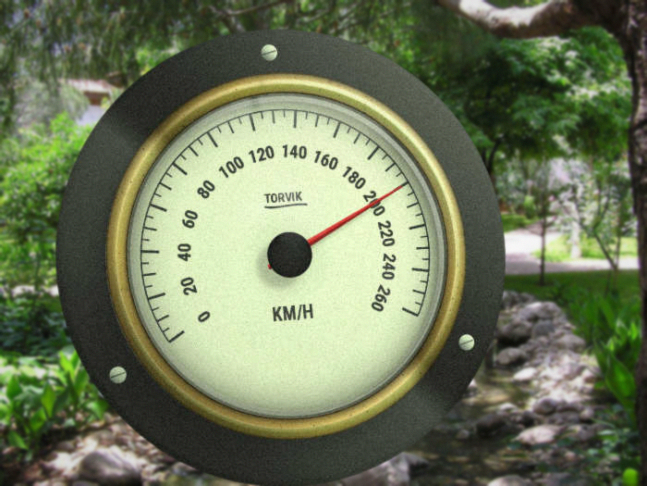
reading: 200km/h
